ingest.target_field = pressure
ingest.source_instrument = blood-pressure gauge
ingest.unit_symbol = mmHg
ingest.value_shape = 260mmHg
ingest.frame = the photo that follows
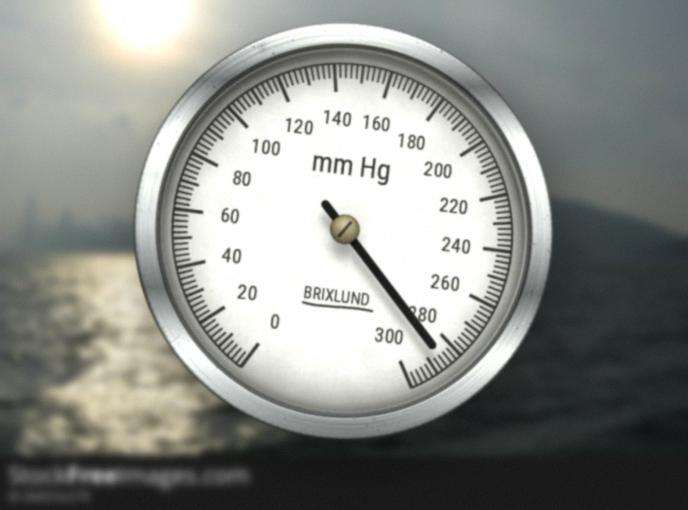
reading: 286mmHg
